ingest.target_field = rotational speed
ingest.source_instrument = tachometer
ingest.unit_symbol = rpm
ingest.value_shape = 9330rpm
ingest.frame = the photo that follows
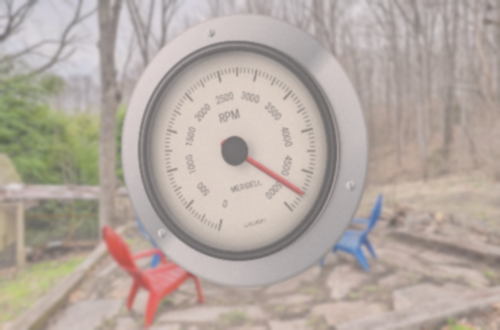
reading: 4750rpm
